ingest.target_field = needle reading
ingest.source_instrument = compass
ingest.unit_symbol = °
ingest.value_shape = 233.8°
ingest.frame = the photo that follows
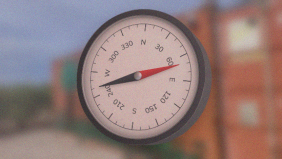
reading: 70°
